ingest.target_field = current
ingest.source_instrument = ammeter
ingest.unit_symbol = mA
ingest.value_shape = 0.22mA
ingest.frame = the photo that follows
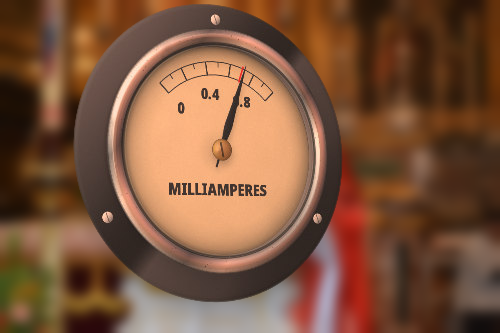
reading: 0.7mA
